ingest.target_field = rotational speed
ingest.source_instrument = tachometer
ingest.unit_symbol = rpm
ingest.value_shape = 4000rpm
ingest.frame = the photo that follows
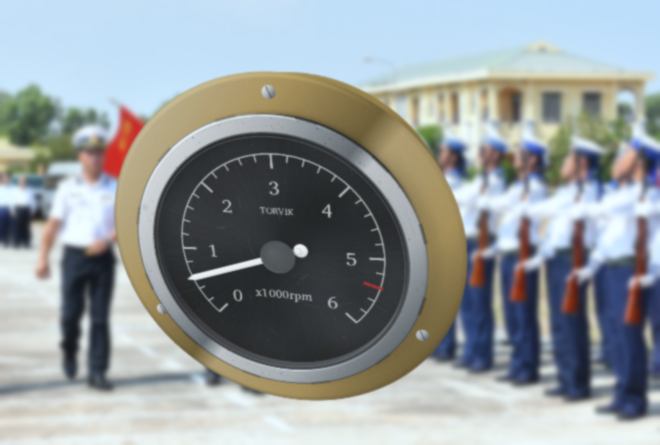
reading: 600rpm
